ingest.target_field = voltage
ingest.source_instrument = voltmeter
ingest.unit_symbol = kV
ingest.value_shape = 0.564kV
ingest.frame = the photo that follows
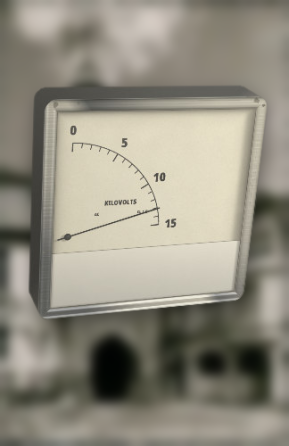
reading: 13kV
